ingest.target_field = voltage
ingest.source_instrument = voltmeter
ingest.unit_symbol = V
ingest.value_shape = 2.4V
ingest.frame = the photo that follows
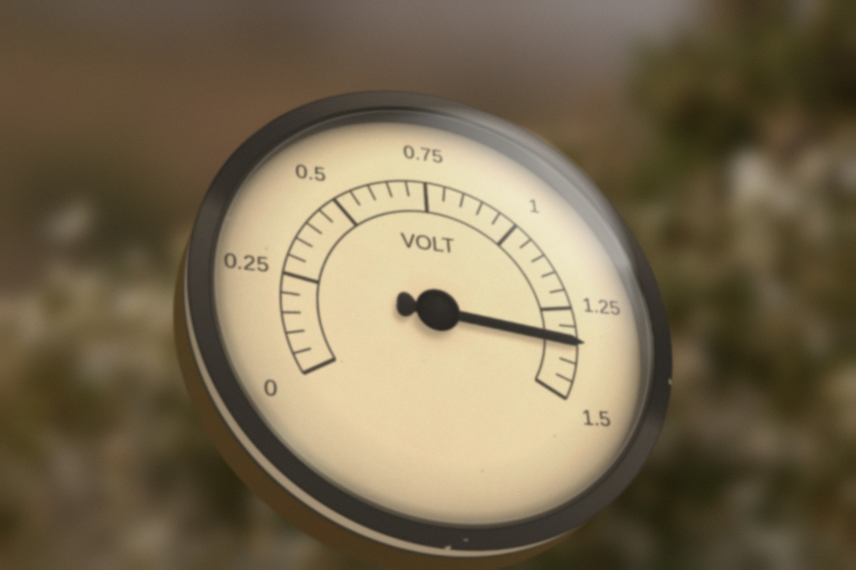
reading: 1.35V
